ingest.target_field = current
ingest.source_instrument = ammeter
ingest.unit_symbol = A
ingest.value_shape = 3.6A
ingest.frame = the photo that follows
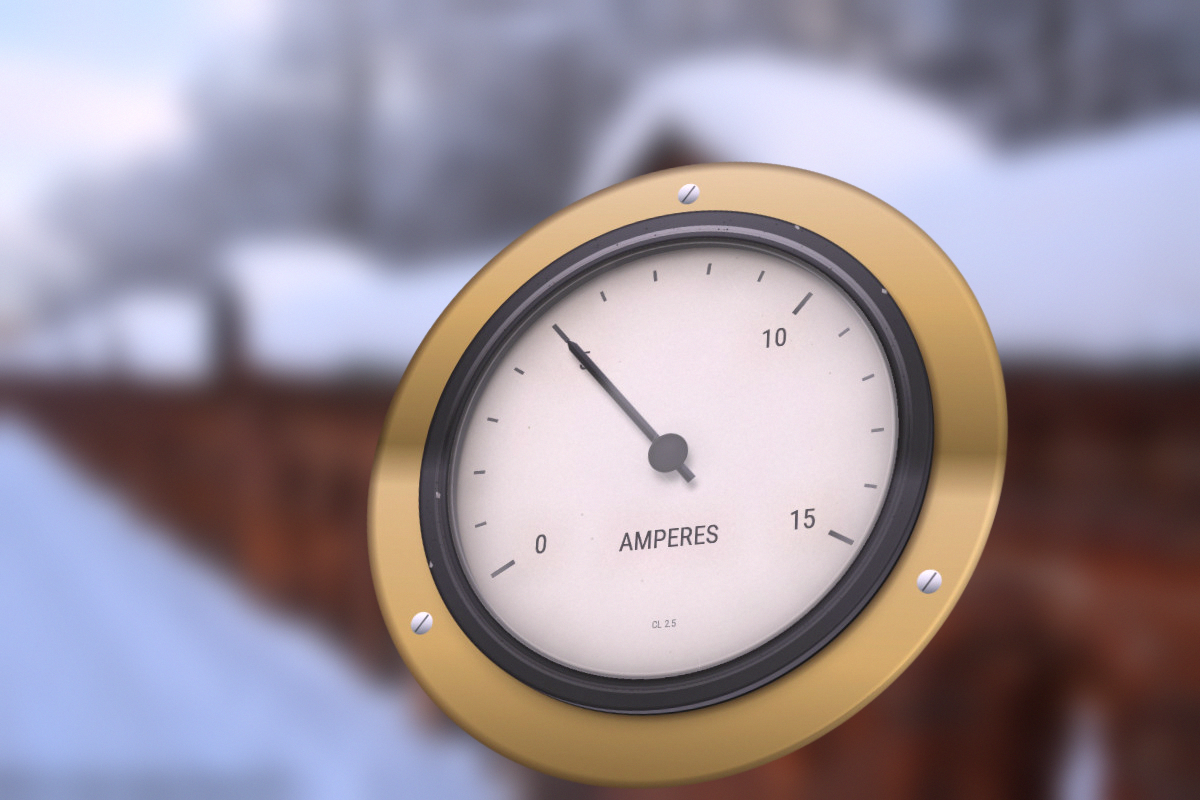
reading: 5A
